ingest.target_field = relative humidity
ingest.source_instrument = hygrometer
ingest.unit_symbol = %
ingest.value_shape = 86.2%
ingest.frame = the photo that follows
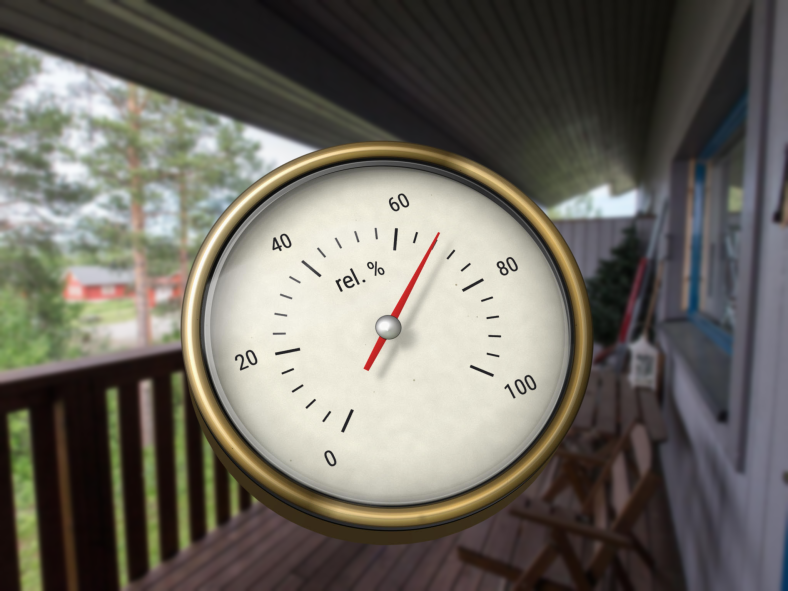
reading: 68%
